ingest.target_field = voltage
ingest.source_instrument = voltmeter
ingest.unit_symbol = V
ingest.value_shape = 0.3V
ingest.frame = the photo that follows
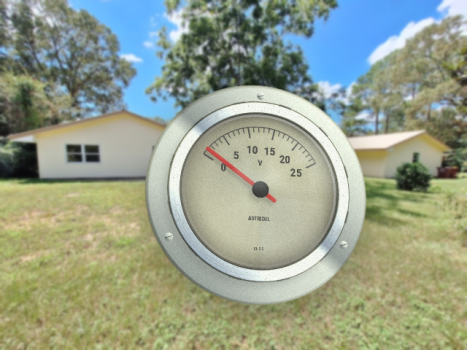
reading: 1V
